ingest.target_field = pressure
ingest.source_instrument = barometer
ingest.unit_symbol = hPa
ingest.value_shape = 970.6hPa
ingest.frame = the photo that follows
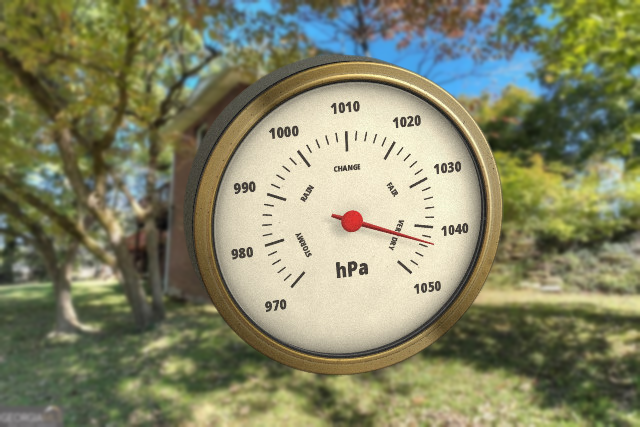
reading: 1043hPa
